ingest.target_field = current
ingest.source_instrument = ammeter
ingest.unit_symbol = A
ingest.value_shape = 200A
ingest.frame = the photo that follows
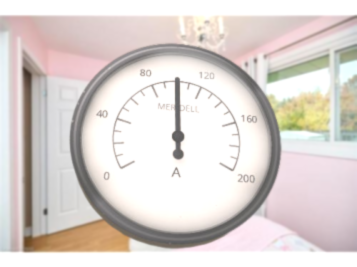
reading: 100A
